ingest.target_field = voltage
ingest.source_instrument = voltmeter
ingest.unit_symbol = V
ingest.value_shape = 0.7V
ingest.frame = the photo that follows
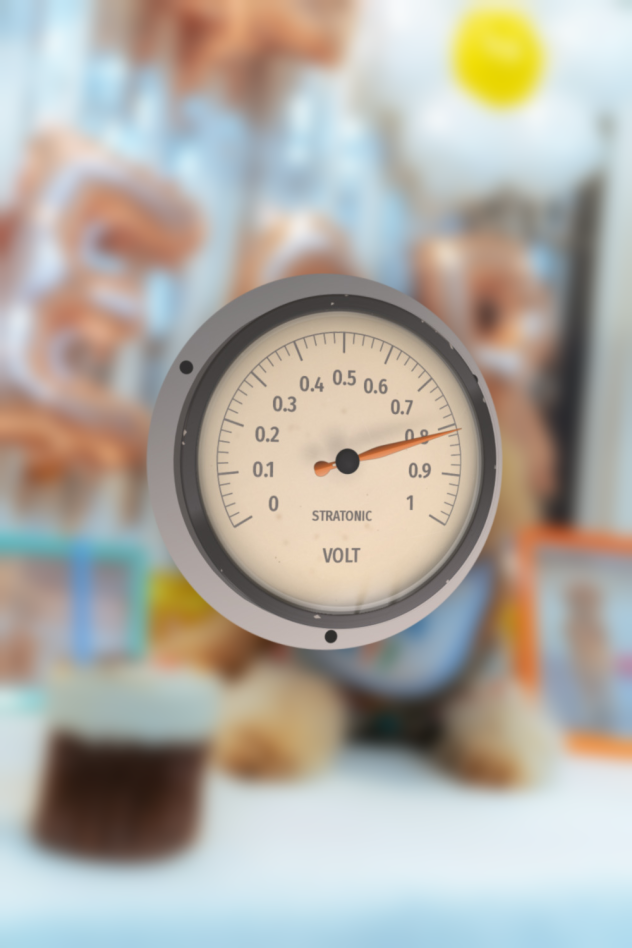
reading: 0.81V
